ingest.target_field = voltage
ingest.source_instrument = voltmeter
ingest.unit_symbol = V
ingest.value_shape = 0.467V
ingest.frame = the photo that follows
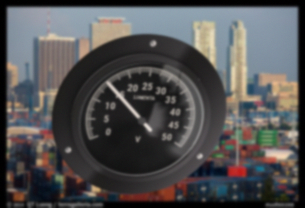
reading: 15V
